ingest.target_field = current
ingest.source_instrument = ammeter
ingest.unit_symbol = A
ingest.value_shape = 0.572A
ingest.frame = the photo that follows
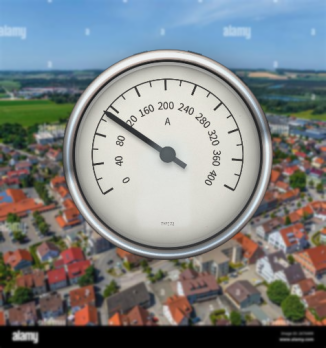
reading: 110A
